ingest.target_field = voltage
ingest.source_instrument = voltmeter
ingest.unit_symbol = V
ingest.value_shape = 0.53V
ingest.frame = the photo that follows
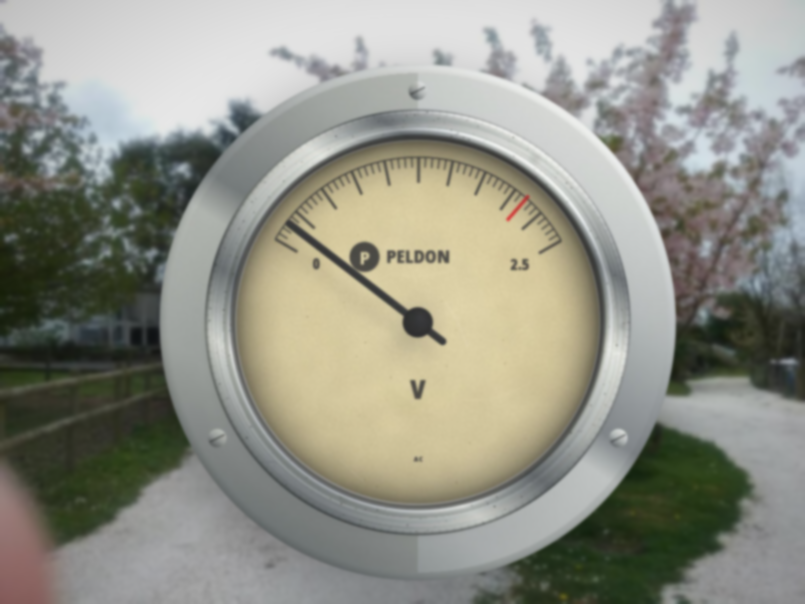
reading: 0.15V
